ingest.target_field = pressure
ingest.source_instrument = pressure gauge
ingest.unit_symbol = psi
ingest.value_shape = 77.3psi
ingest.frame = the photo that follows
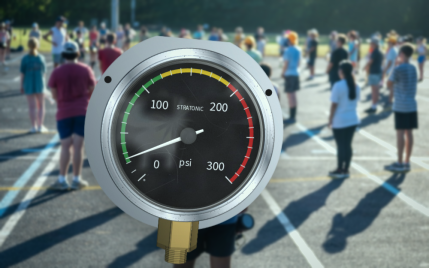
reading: 25psi
